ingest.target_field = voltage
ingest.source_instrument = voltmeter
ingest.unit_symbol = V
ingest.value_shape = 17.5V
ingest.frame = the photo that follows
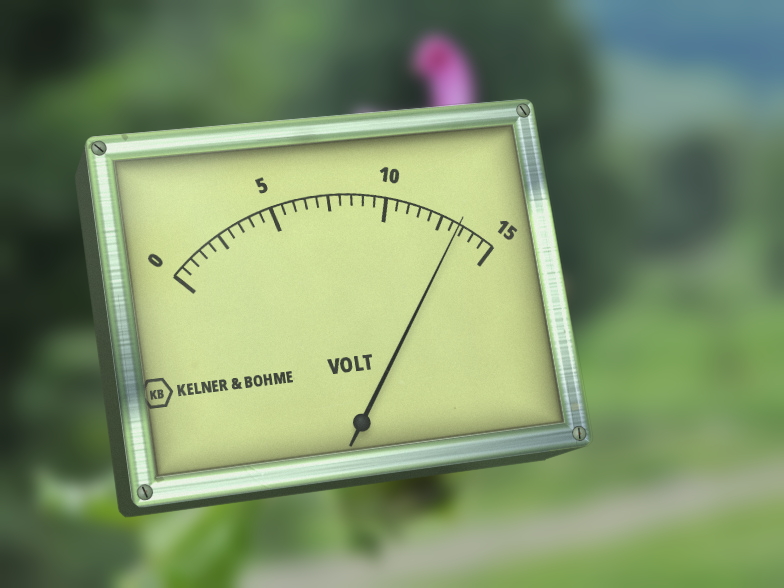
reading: 13.25V
